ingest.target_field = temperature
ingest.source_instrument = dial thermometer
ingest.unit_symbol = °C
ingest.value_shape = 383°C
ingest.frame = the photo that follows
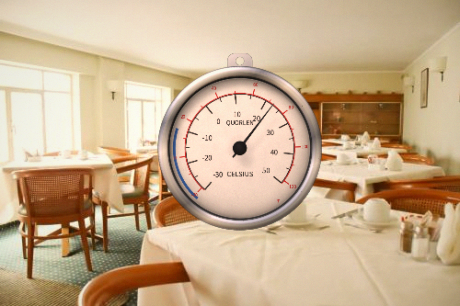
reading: 22.5°C
